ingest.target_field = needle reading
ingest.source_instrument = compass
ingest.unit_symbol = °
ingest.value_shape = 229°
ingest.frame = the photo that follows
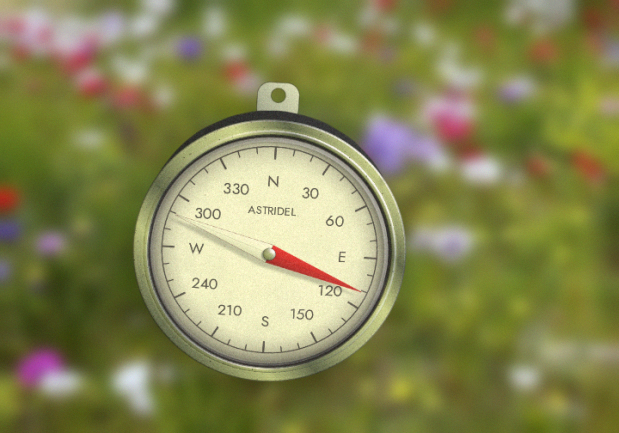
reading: 110°
